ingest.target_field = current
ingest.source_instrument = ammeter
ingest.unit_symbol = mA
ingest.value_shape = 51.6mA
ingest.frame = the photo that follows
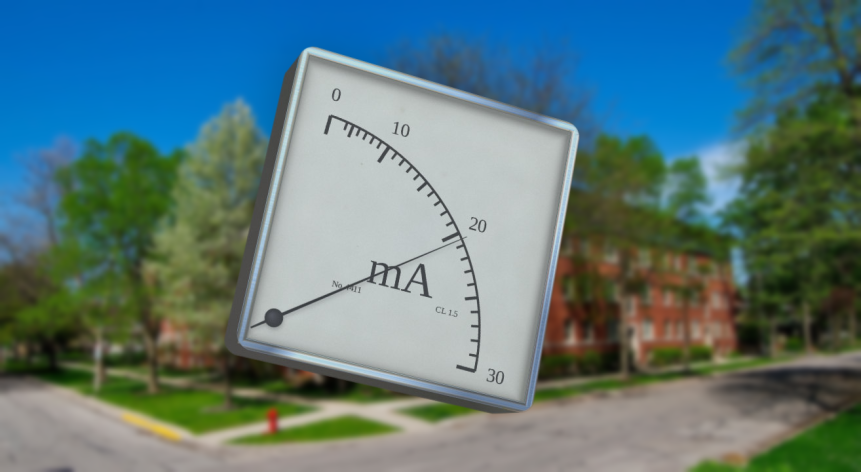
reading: 20.5mA
